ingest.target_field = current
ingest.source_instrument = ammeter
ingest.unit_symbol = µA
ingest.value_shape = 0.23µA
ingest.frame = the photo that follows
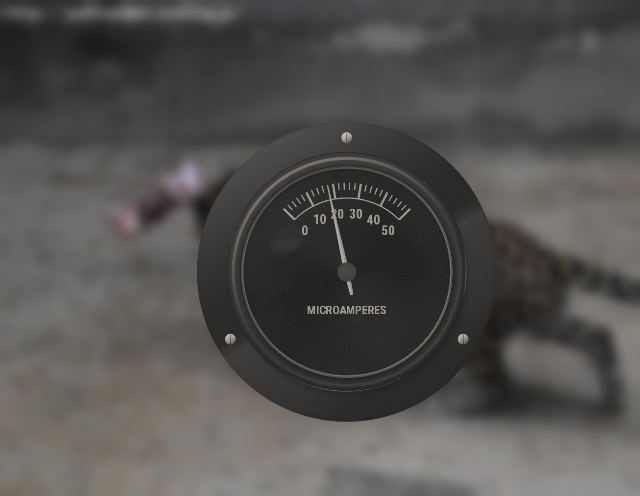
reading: 18µA
